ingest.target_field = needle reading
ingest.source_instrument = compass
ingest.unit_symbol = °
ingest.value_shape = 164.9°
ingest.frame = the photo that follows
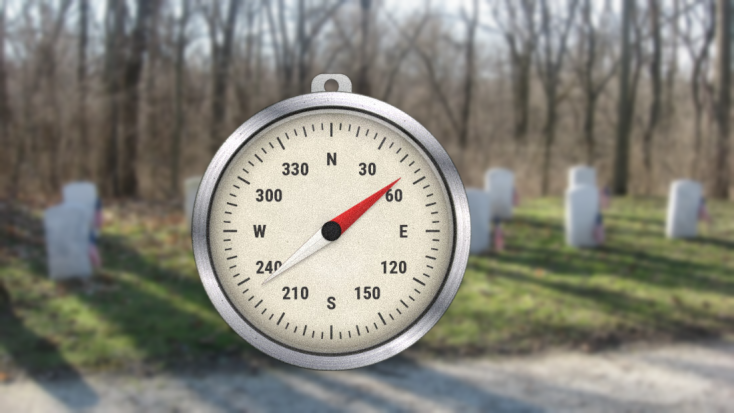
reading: 52.5°
